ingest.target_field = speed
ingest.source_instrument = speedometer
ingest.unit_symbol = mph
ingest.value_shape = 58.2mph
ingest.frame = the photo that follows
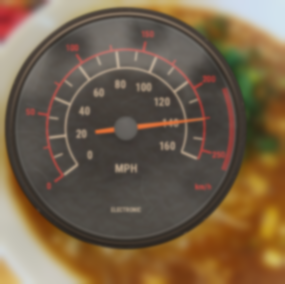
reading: 140mph
